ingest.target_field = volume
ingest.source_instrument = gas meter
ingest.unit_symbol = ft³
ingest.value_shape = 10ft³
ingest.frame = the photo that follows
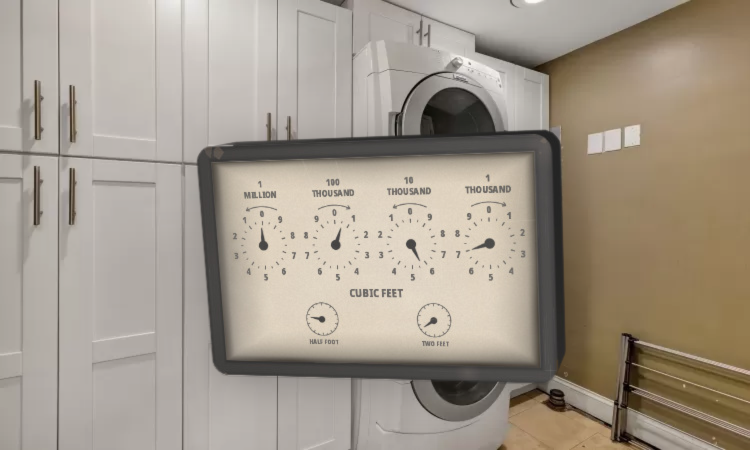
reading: 5700ft³
